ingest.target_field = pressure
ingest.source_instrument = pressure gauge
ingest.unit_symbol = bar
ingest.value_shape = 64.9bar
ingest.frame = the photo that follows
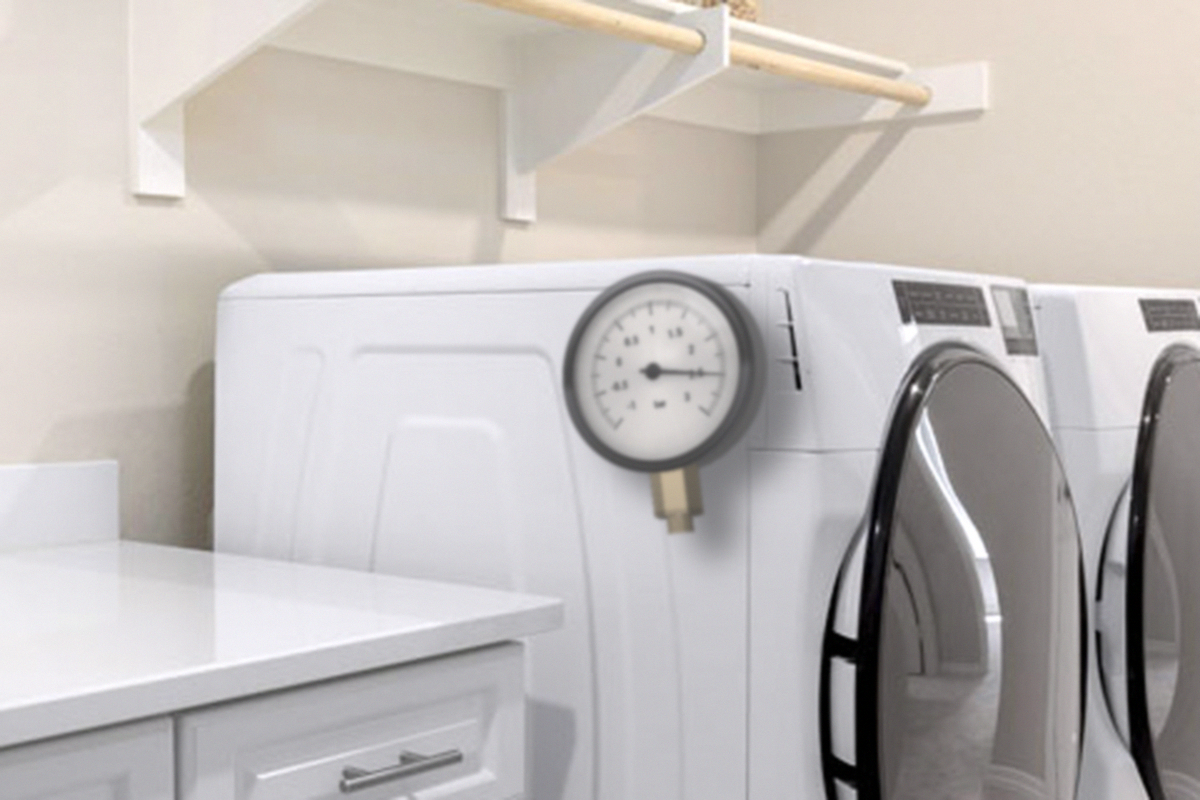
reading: 2.5bar
